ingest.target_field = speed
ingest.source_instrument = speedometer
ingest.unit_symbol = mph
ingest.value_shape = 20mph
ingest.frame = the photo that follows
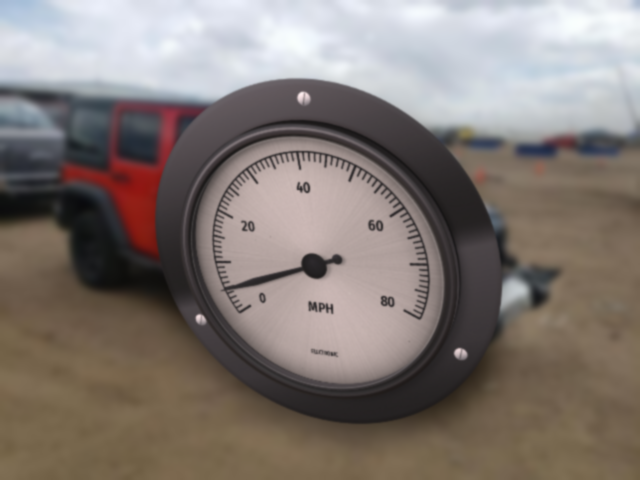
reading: 5mph
